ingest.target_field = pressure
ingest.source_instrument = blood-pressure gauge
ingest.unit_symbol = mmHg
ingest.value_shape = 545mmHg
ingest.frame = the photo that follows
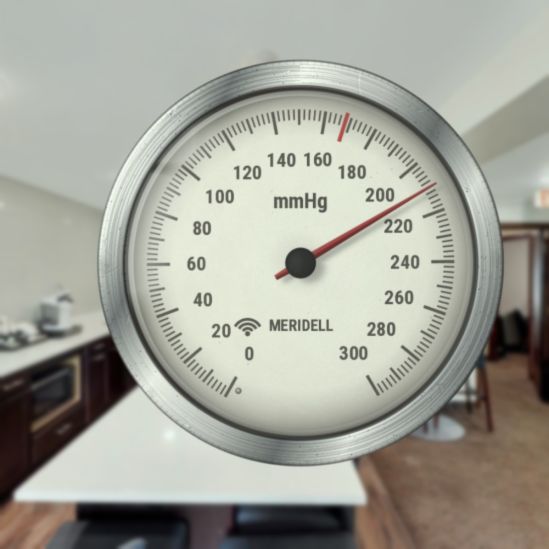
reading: 210mmHg
